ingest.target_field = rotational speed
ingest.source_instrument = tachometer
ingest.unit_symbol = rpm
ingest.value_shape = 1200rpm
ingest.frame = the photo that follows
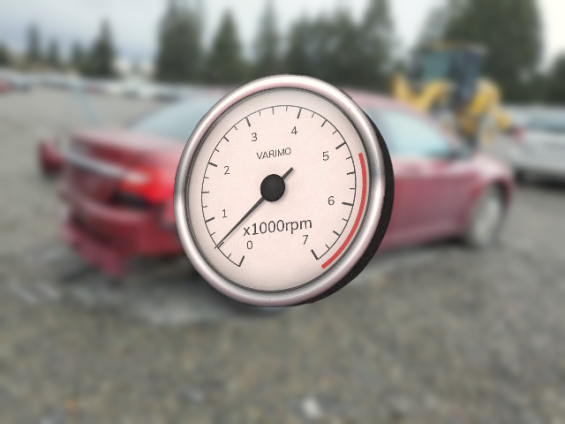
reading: 500rpm
